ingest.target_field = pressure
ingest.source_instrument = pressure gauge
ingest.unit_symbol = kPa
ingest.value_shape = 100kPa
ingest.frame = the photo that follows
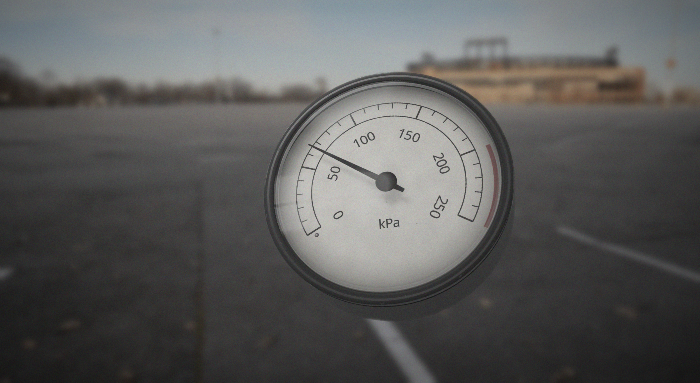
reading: 65kPa
